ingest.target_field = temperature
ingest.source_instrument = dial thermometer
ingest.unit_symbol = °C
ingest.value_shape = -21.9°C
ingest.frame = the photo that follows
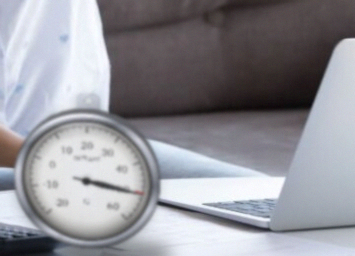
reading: 50°C
